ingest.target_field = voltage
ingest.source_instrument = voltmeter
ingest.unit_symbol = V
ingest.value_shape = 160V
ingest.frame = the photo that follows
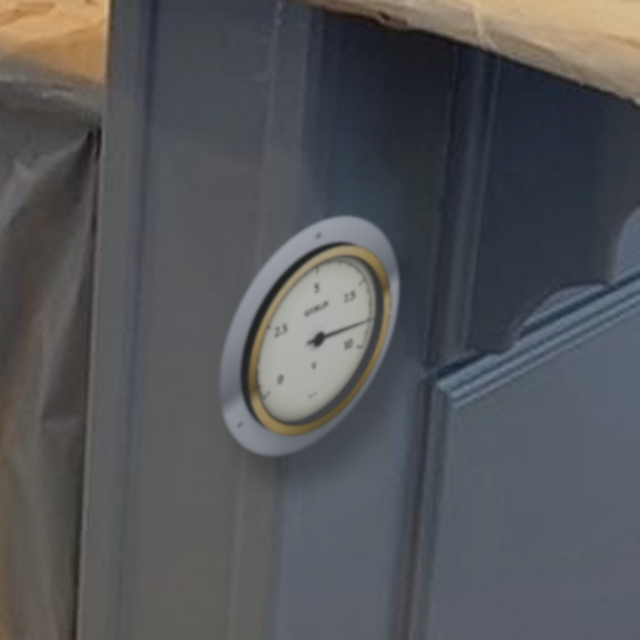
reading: 9V
